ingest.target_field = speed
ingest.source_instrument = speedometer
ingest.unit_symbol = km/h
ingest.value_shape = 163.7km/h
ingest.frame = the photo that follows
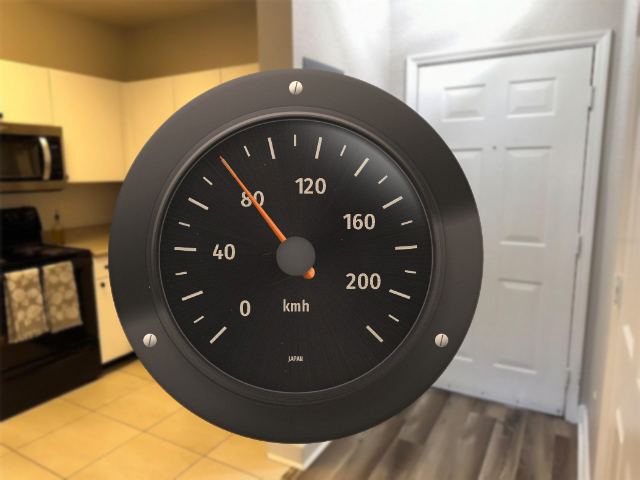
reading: 80km/h
